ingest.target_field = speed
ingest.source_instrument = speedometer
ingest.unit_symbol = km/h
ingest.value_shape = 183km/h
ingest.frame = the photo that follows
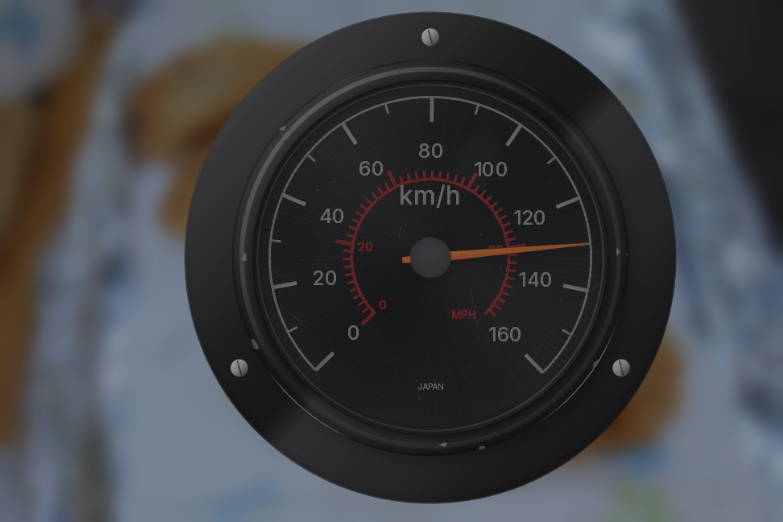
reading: 130km/h
